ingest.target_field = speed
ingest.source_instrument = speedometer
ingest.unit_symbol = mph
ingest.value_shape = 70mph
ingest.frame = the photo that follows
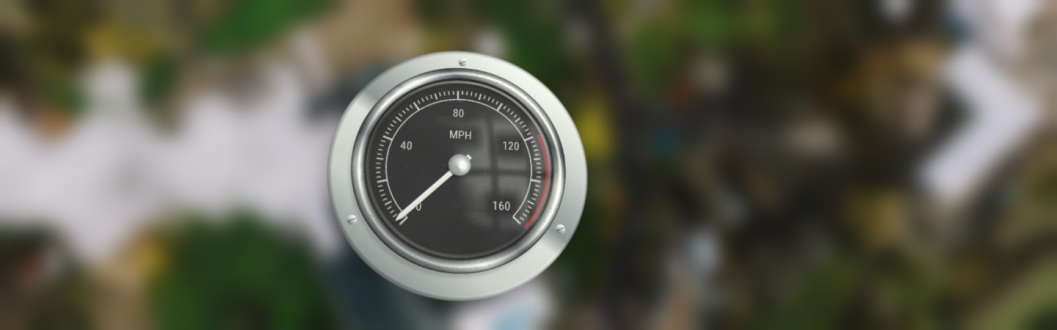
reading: 2mph
